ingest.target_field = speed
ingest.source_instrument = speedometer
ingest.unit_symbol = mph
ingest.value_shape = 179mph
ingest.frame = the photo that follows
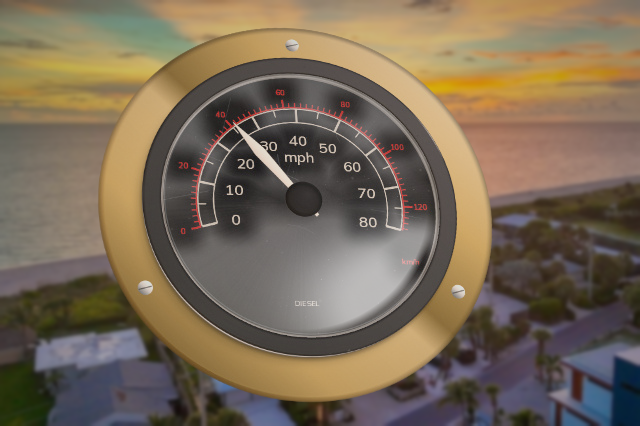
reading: 25mph
